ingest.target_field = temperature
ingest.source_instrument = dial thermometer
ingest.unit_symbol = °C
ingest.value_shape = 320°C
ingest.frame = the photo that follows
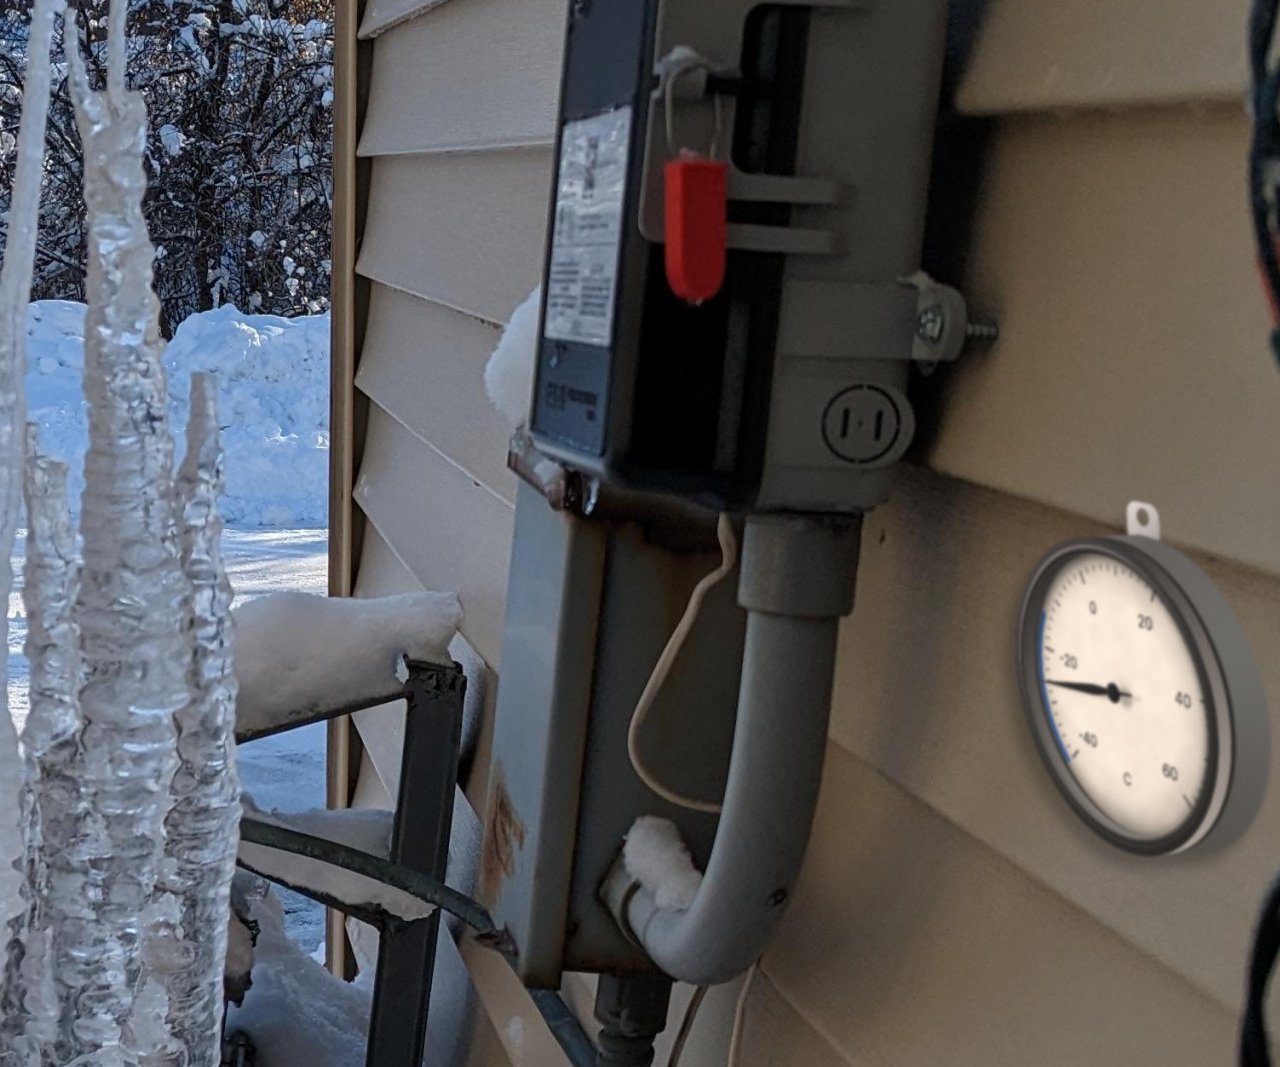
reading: -26°C
